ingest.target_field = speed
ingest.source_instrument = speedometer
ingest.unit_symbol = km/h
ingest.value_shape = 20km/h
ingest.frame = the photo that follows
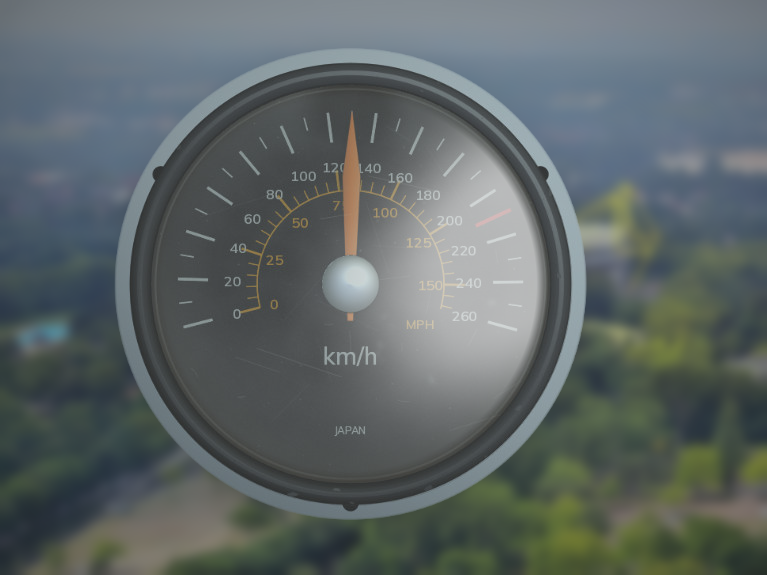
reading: 130km/h
